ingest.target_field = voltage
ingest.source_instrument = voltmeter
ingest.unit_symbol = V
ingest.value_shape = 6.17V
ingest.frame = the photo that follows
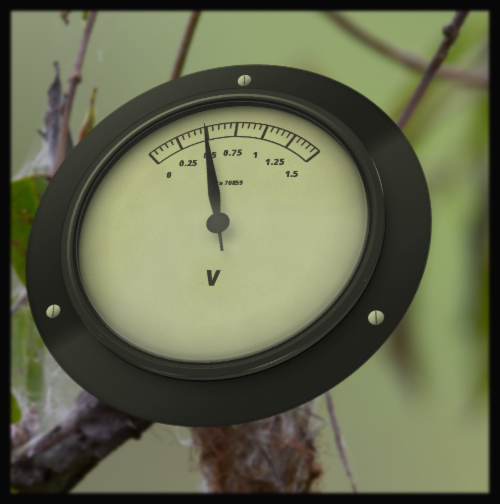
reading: 0.5V
